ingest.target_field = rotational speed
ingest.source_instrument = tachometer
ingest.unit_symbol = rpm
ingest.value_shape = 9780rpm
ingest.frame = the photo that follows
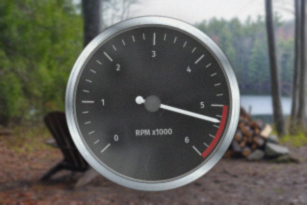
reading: 5300rpm
